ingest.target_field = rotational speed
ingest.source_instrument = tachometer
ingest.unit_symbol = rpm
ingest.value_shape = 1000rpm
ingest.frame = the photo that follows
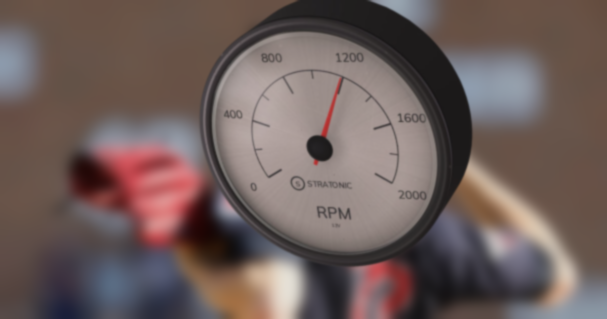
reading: 1200rpm
